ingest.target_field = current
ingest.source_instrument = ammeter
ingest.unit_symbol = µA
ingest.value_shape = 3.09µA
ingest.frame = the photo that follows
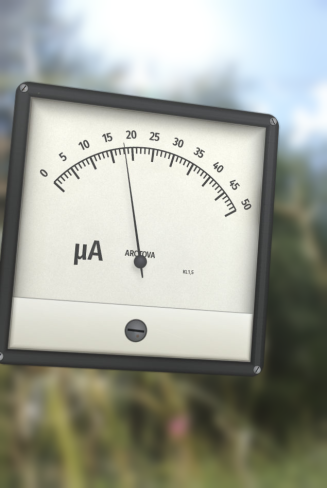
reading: 18µA
